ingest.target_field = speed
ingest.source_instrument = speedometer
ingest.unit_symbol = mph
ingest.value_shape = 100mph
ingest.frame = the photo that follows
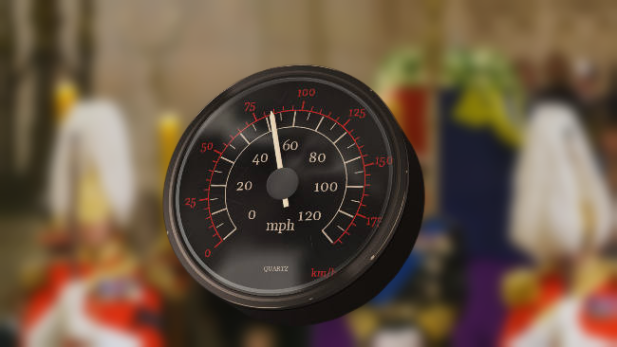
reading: 52.5mph
